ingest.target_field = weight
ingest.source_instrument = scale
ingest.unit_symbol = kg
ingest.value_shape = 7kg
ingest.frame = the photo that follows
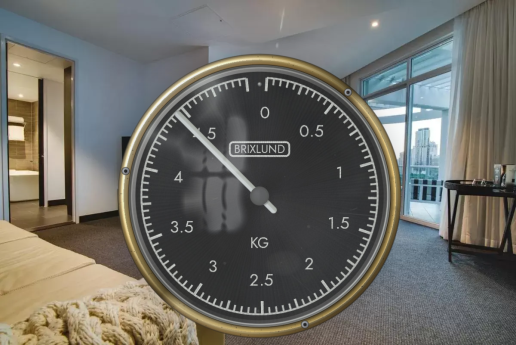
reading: 4.45kg
